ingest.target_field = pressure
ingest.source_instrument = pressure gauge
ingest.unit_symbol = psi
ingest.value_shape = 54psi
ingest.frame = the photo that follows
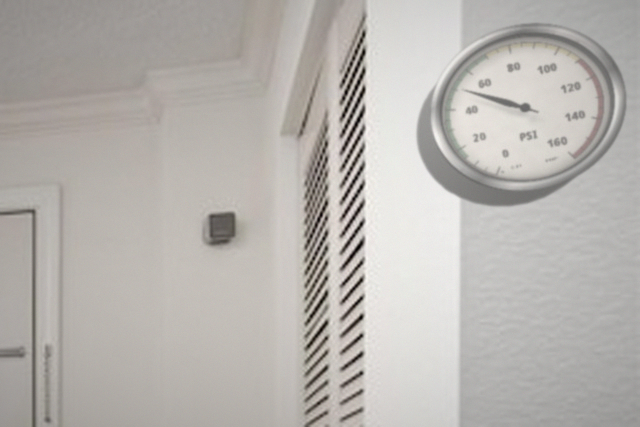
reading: 50psi
